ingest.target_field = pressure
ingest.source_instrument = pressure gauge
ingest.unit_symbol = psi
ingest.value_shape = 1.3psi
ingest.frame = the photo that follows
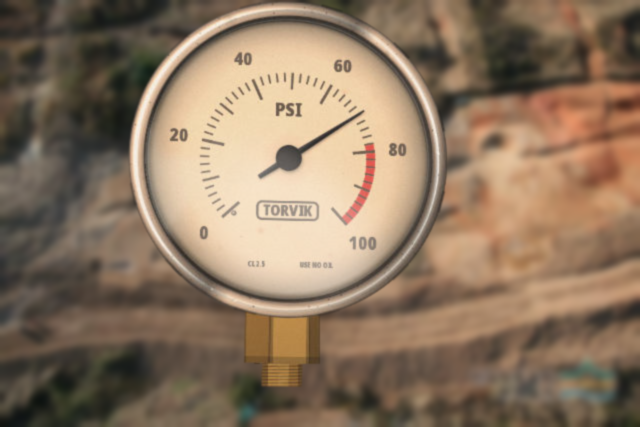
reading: 70psi
